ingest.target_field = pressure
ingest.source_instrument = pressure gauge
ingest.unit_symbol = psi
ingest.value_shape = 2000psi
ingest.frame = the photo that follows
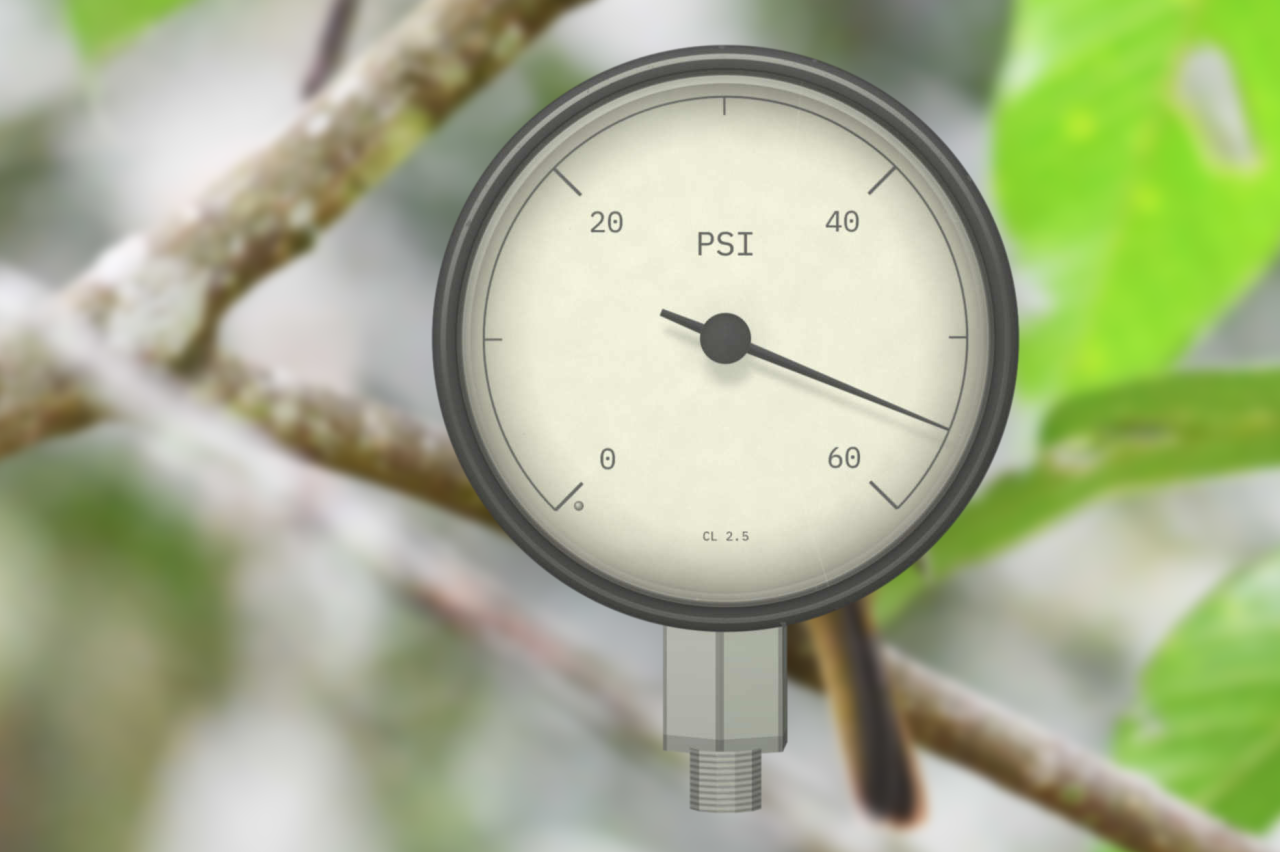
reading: 55psi
